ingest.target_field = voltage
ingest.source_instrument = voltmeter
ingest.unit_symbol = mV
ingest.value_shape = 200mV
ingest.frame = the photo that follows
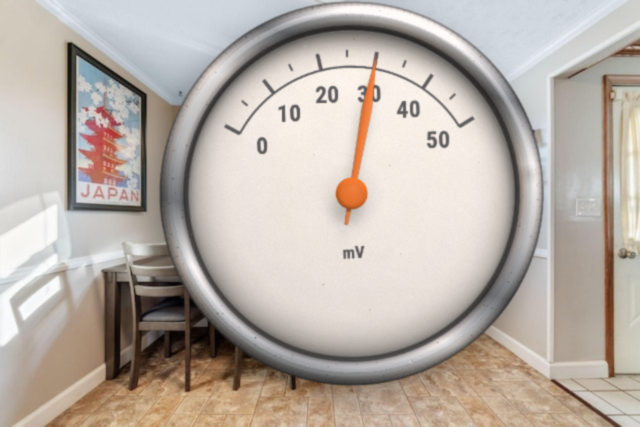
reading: 30mV
